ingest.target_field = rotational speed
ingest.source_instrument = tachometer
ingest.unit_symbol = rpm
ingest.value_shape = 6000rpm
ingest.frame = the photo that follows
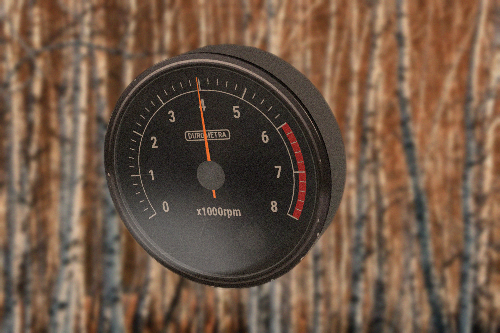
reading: 4000rpm
